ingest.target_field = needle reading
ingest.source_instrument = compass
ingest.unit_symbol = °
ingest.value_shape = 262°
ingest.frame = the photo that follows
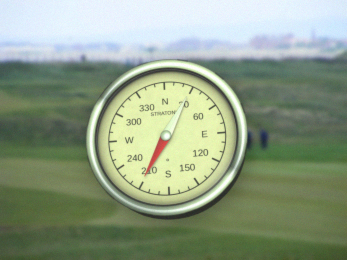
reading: 210°
